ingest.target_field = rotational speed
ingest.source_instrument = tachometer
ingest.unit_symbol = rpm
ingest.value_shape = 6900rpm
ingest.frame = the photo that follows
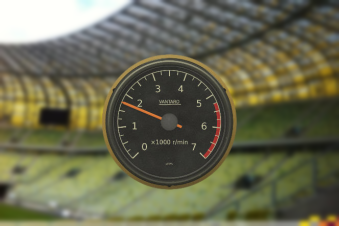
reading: 1750rpm
